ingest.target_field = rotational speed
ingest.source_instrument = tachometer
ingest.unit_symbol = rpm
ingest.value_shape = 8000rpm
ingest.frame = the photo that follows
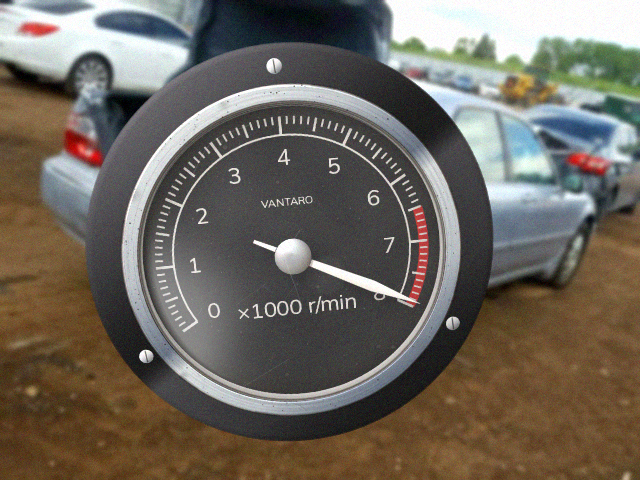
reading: 7900rpm
